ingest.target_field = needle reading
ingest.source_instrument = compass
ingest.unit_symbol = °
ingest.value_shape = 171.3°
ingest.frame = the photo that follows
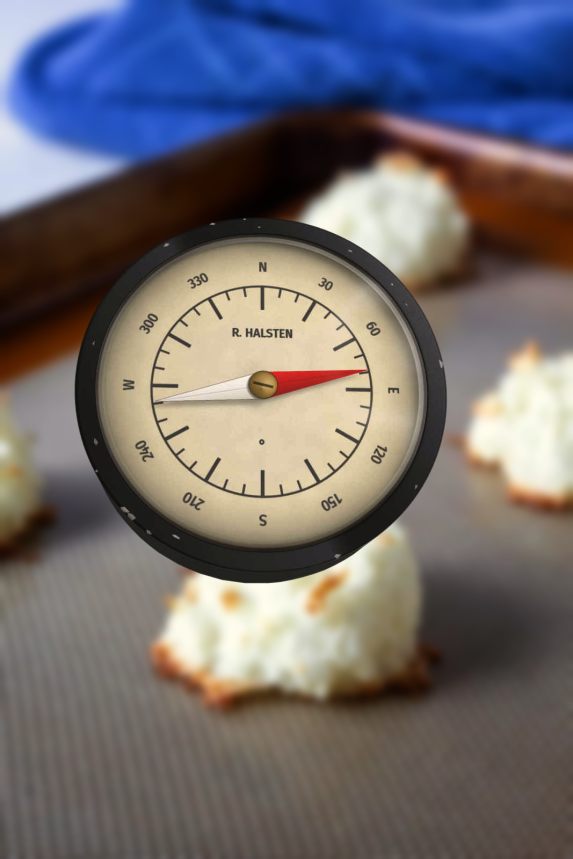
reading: 80°
